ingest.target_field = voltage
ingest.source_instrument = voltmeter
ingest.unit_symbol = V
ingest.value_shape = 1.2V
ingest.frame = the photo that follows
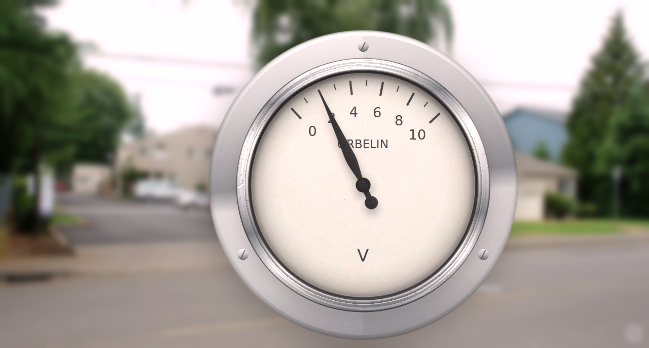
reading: 2V
